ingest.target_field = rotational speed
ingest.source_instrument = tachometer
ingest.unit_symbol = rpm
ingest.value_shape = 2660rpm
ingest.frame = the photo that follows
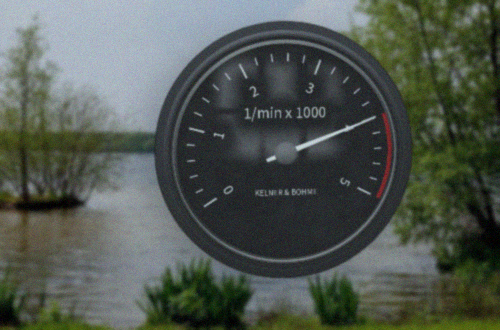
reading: 4000rpm
